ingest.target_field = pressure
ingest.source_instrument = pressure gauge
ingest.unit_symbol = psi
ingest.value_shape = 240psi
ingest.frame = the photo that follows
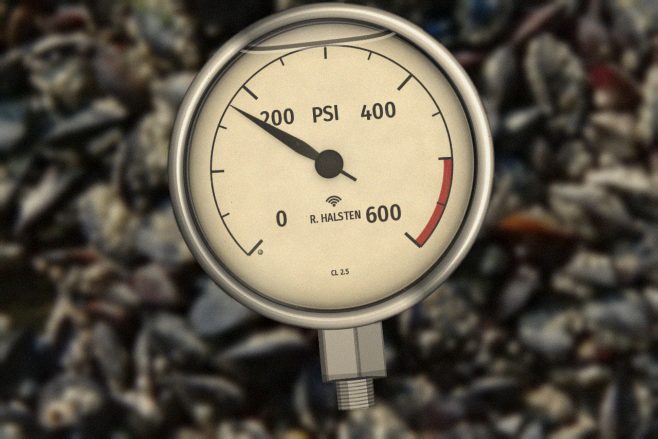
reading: 175psi
